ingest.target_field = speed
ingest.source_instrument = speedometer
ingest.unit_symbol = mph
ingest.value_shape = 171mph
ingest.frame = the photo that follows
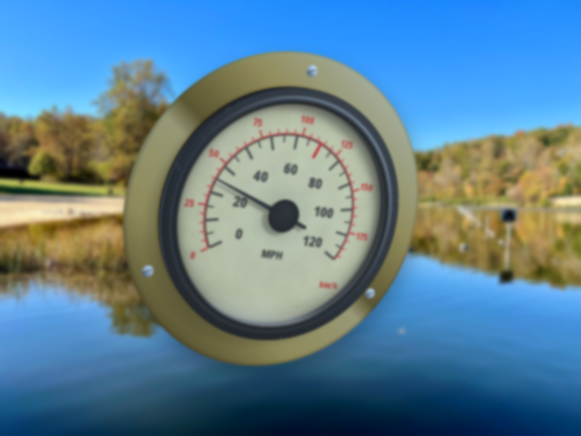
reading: 25mph
